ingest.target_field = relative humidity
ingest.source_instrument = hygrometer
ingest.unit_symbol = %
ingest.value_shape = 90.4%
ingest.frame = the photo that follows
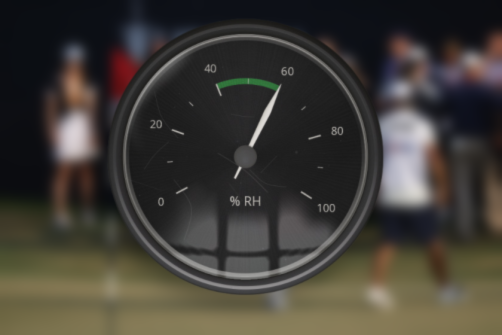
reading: 60%
